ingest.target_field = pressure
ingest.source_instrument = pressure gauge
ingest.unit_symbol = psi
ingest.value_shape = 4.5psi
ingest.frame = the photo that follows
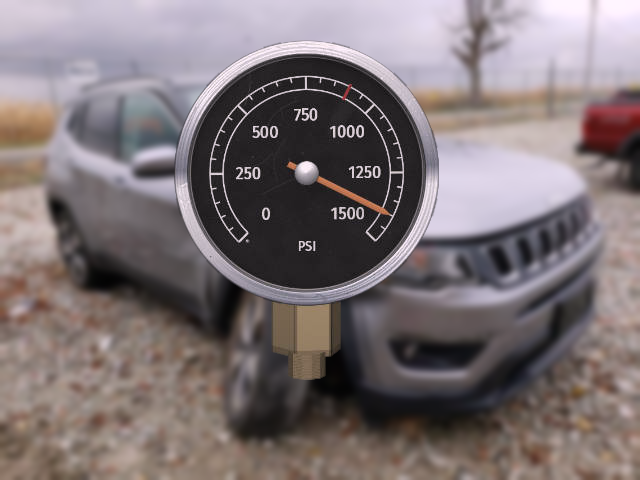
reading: 1400psi
